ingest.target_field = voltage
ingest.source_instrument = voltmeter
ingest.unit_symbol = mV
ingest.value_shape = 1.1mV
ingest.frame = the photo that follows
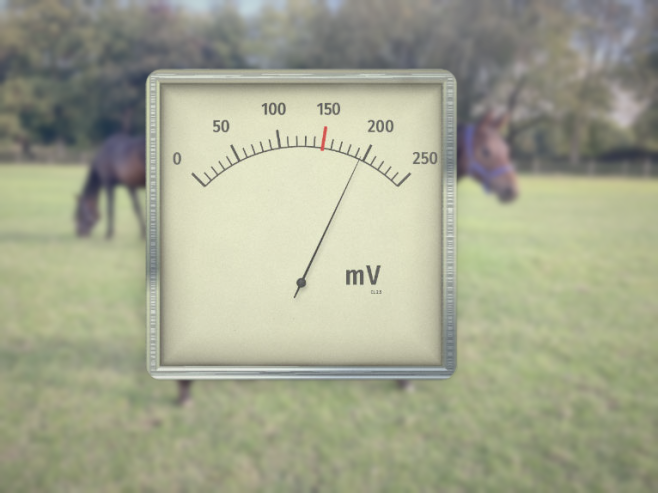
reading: 195mV
